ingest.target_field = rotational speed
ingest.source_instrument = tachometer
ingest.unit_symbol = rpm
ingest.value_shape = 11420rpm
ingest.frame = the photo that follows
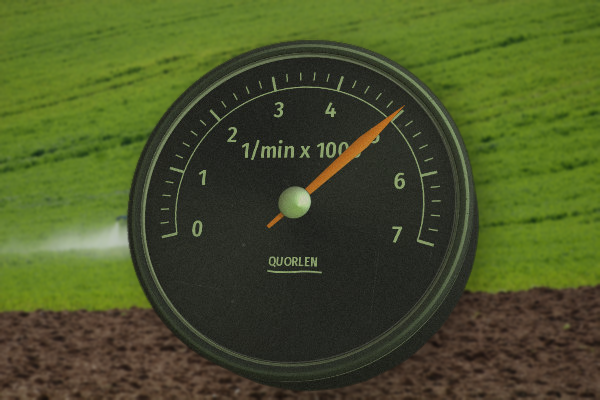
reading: 5000rpm
